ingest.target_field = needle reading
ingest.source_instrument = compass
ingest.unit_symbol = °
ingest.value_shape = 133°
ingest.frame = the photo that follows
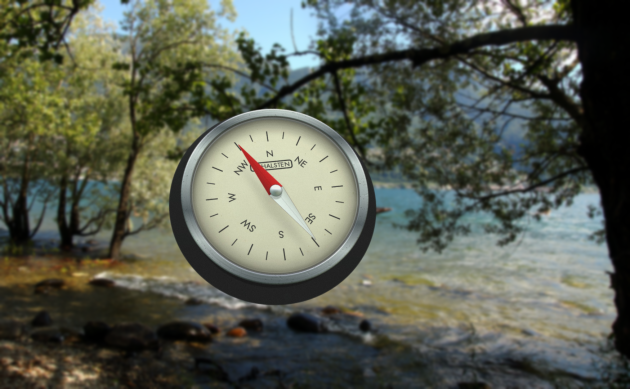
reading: 330°
